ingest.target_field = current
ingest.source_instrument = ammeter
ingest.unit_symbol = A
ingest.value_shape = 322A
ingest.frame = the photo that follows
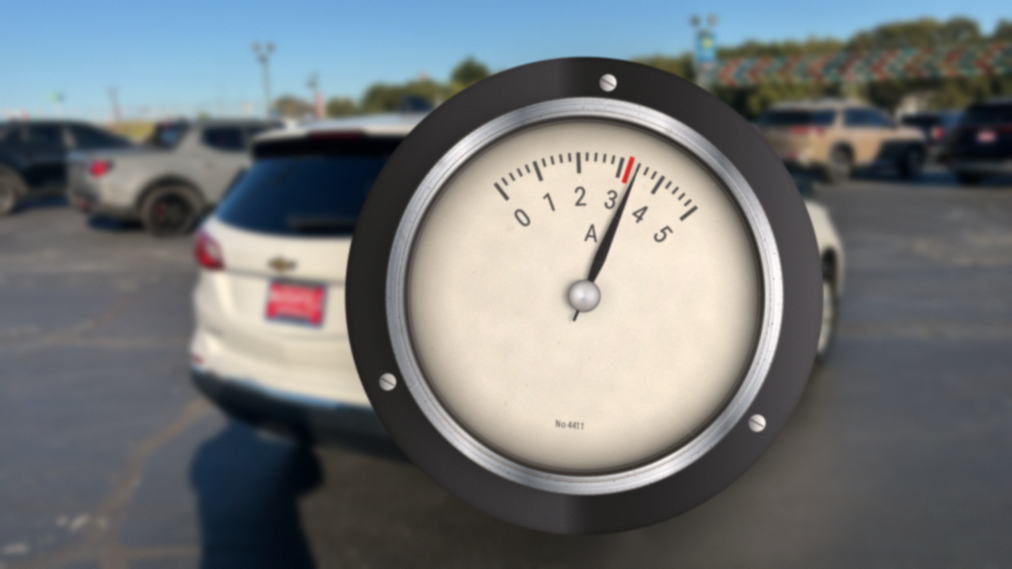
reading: 3.4A
